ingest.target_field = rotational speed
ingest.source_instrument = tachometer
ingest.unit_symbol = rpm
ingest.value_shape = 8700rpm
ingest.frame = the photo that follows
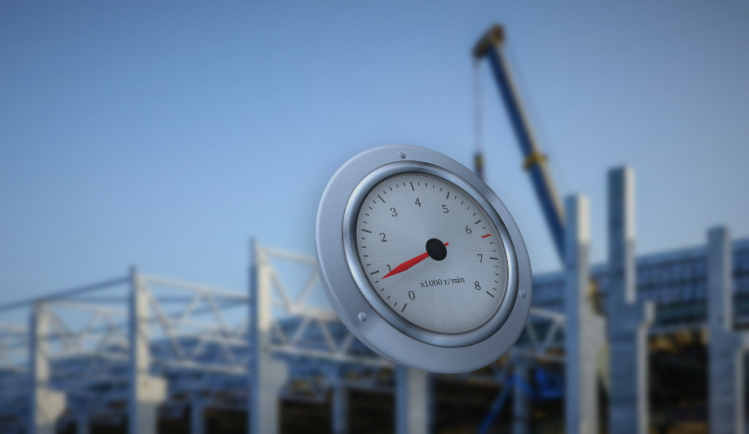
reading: 800rpm
